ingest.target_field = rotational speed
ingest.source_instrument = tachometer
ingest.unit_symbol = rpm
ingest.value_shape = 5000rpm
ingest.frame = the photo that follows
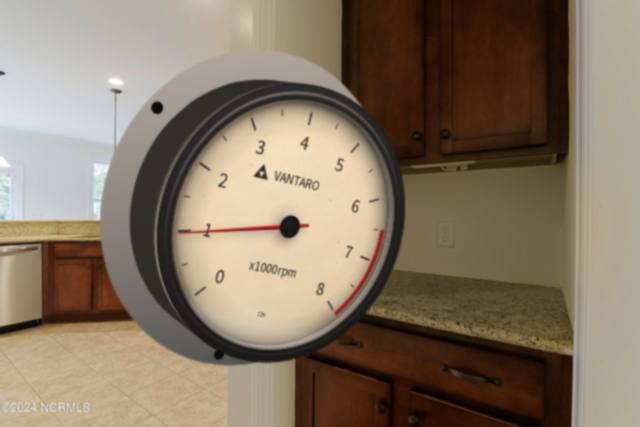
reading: 1000rpm
